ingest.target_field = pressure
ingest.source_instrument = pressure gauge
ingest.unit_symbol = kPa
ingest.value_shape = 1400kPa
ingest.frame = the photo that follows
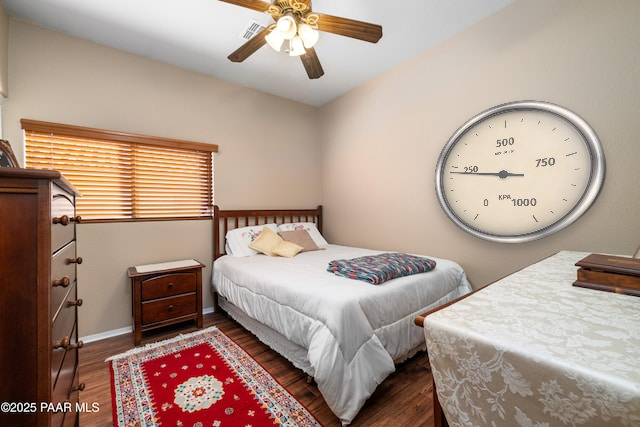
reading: 225kPa
